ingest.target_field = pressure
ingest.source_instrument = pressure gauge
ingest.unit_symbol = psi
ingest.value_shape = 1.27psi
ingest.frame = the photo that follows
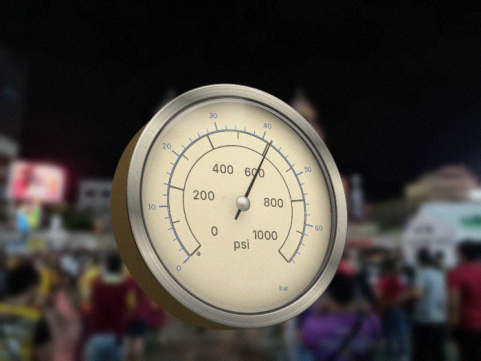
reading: 600psi
